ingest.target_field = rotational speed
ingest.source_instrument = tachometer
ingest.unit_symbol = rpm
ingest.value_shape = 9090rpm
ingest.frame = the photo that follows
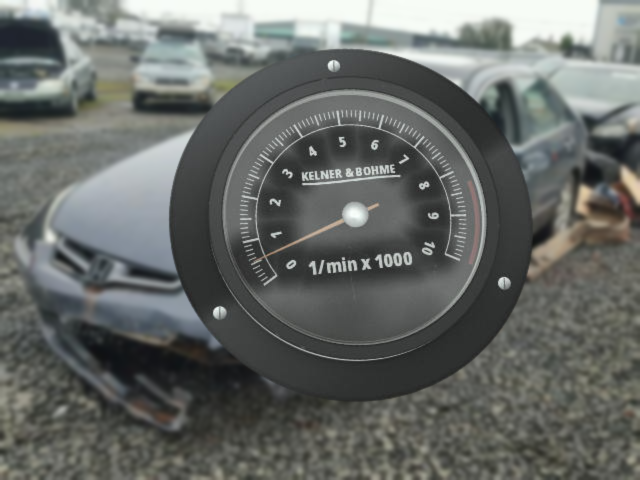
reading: 500rpm
